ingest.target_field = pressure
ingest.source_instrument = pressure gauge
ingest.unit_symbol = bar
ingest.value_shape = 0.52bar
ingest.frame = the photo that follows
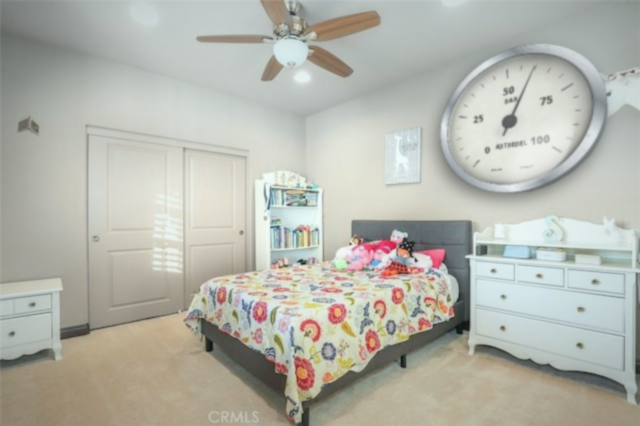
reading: 60bar
